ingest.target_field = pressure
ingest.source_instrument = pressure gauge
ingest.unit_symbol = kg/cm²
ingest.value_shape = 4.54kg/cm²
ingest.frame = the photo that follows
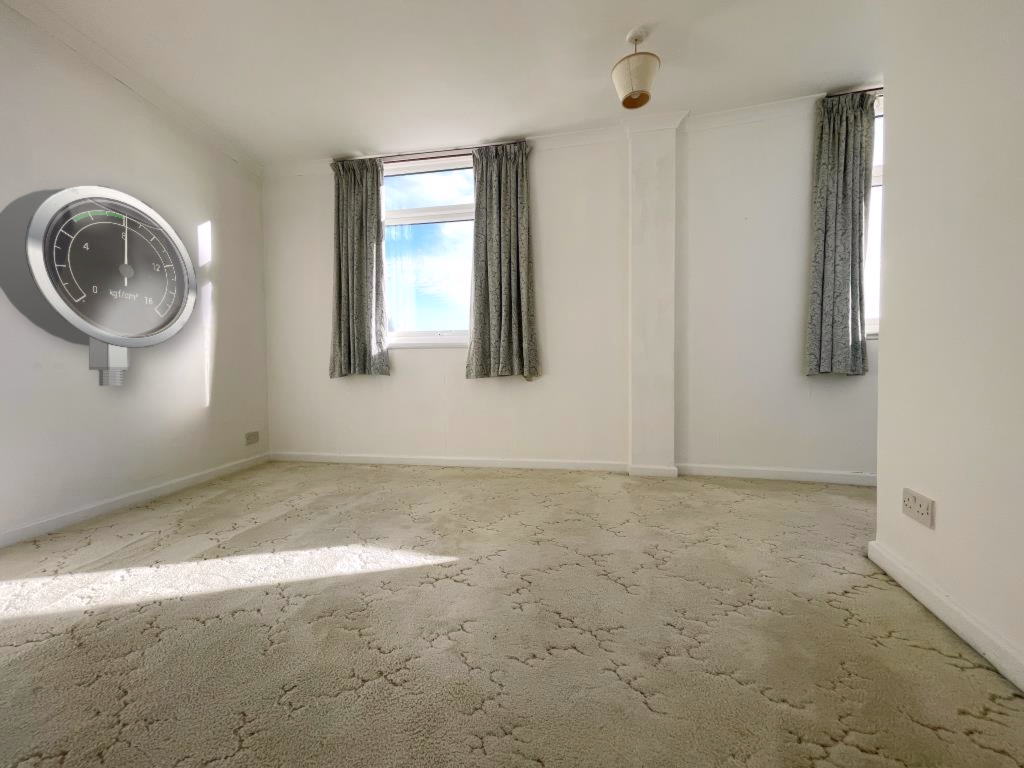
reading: 8kg/cm²
